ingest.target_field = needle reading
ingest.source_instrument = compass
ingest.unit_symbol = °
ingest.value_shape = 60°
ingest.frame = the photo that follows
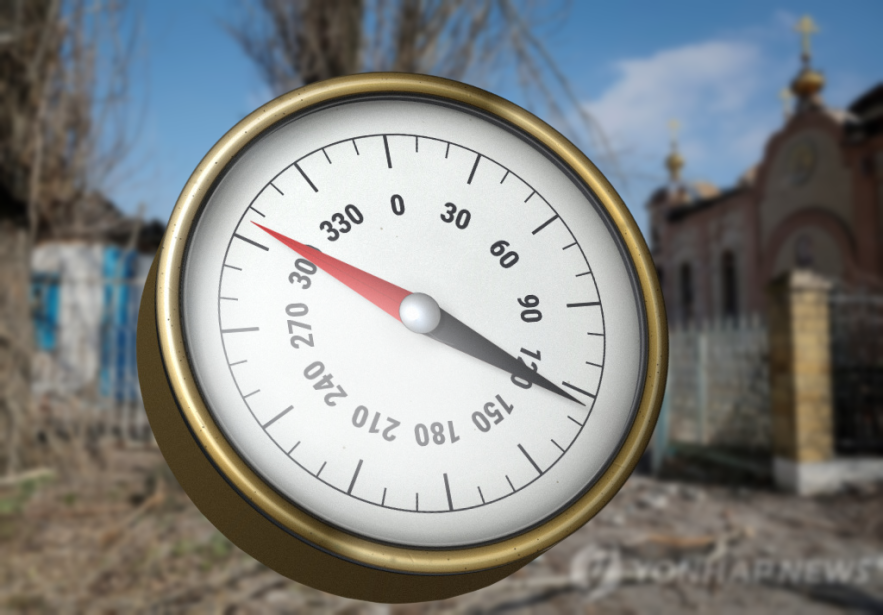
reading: 305°
